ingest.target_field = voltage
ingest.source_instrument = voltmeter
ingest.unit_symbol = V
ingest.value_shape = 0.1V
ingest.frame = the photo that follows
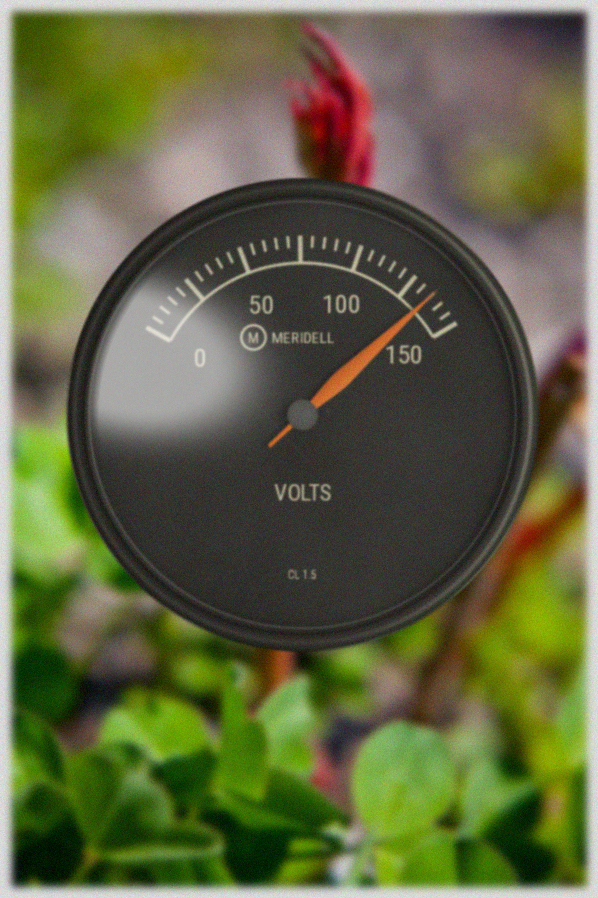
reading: 135V
